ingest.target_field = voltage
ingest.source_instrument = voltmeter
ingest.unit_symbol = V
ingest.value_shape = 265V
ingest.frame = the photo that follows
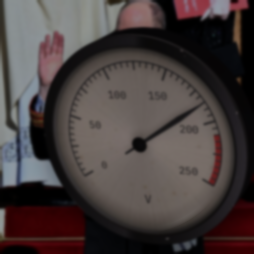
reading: 185V
